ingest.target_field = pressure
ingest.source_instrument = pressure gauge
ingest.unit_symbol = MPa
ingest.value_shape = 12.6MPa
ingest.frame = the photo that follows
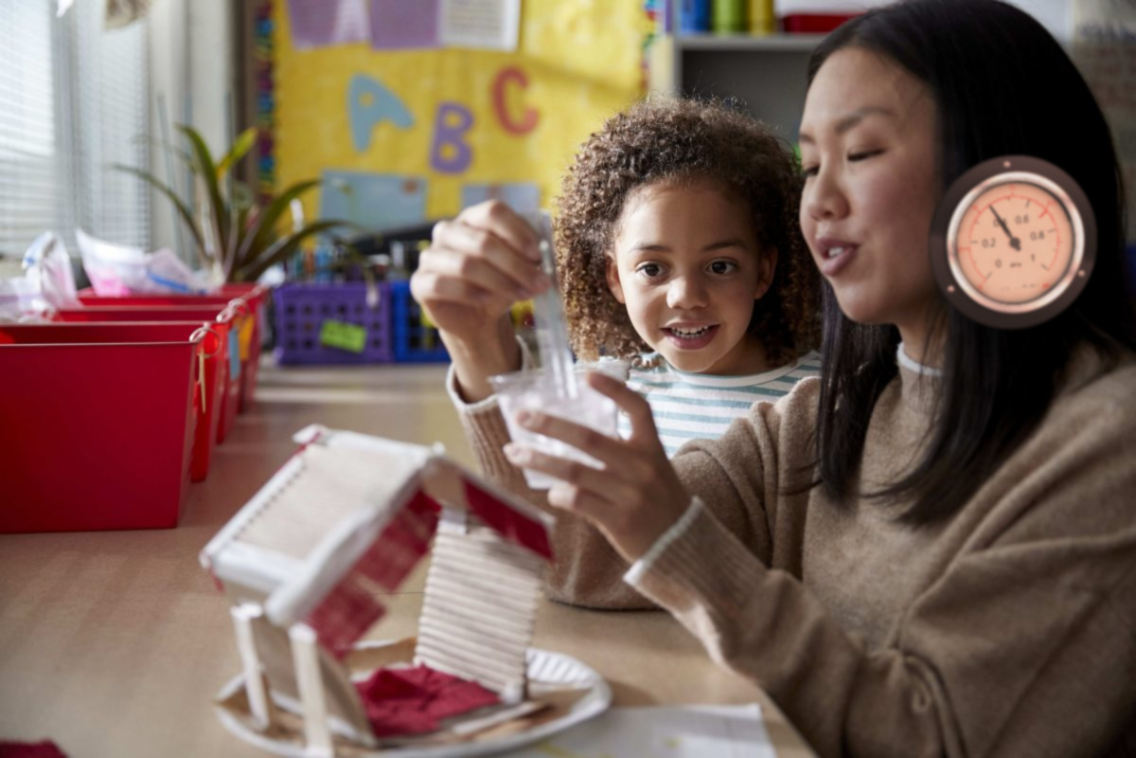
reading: 0.4MPa
